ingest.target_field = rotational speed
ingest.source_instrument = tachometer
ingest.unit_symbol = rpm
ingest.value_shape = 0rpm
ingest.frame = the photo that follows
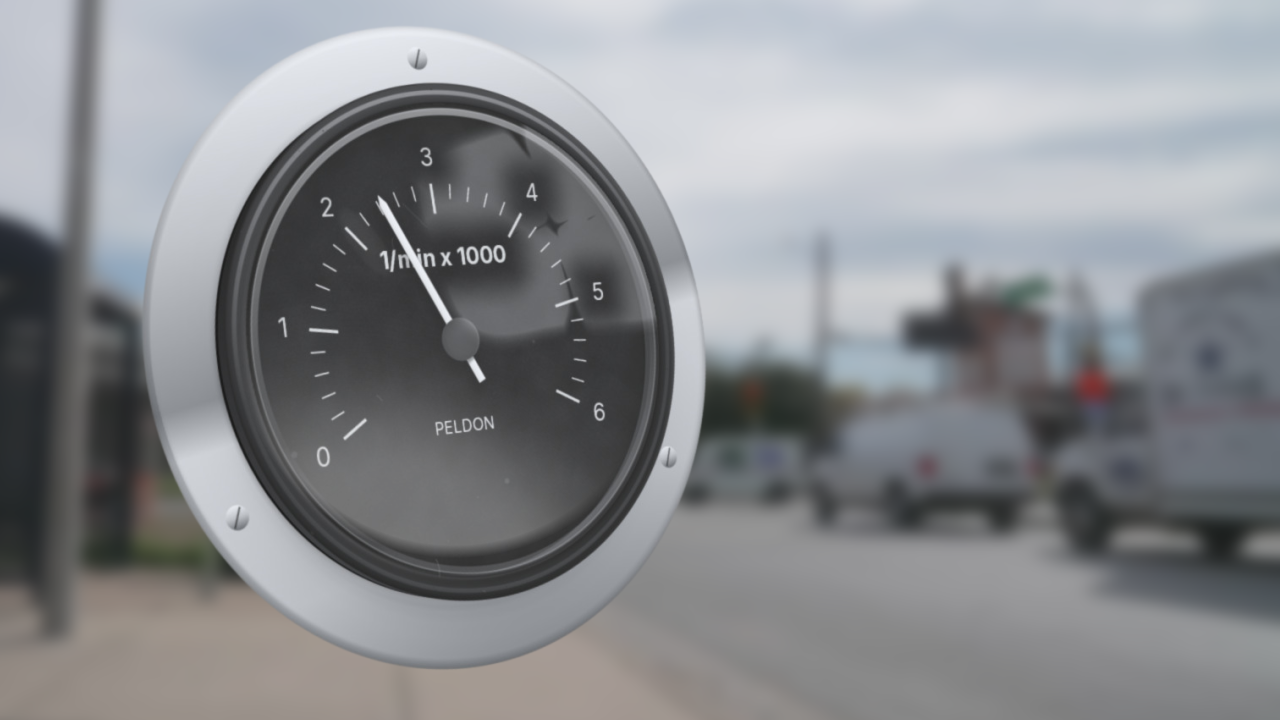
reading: 2400rpm
